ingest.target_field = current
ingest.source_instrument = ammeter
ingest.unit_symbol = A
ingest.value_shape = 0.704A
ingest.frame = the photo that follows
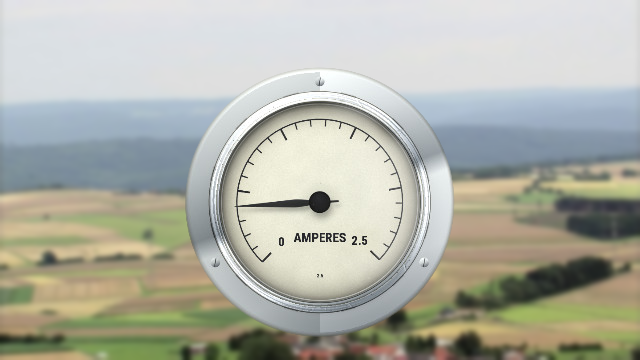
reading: 0.4A
